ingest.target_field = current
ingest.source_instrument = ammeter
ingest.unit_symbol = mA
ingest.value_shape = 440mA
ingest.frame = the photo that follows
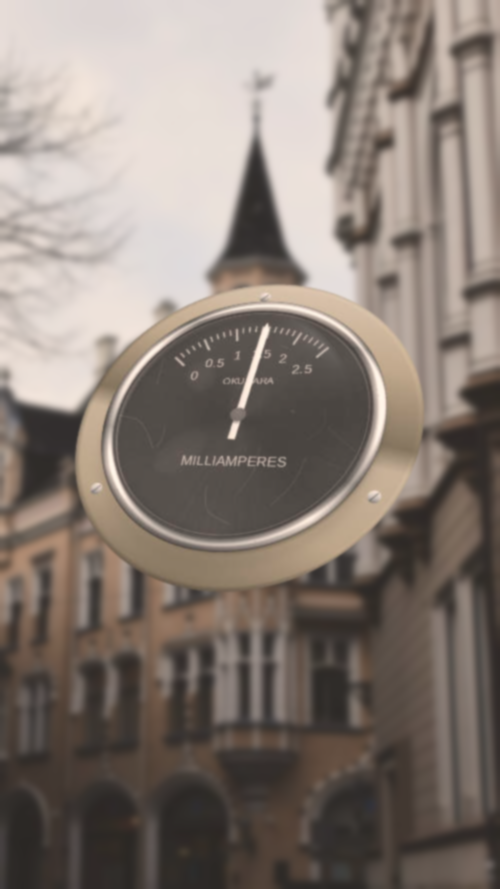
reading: 1.5mA
